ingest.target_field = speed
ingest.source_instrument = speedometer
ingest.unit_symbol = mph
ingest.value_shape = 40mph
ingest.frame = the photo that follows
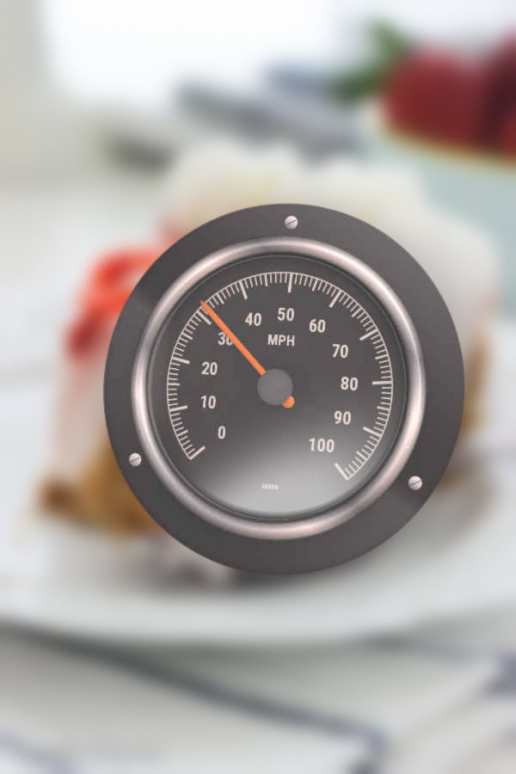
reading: 32mph
